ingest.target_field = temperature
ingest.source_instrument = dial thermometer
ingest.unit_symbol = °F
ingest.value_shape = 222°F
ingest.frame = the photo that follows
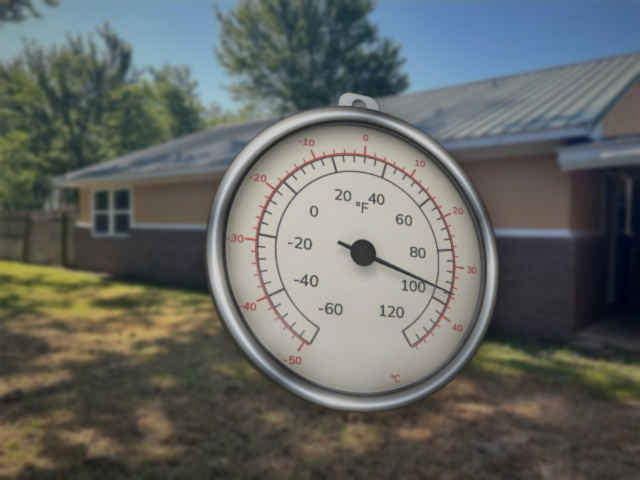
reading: 96°F
